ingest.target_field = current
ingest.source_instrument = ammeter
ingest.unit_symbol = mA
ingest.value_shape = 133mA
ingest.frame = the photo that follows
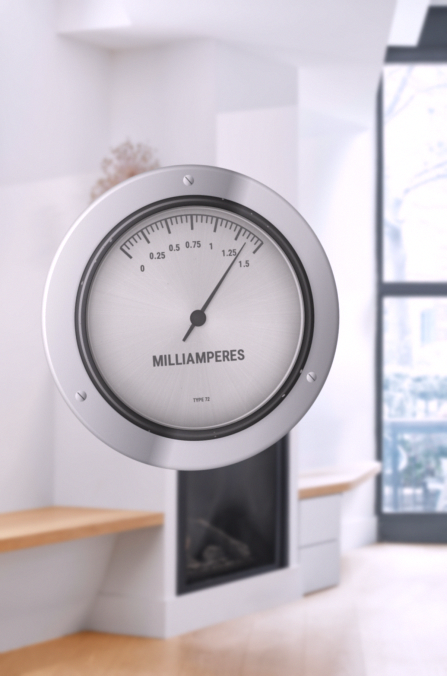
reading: 1.35mA
